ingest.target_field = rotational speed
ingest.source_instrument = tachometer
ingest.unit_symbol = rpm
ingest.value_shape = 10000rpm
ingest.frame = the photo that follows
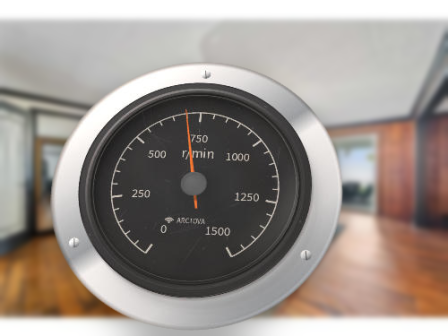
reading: 700rpm
